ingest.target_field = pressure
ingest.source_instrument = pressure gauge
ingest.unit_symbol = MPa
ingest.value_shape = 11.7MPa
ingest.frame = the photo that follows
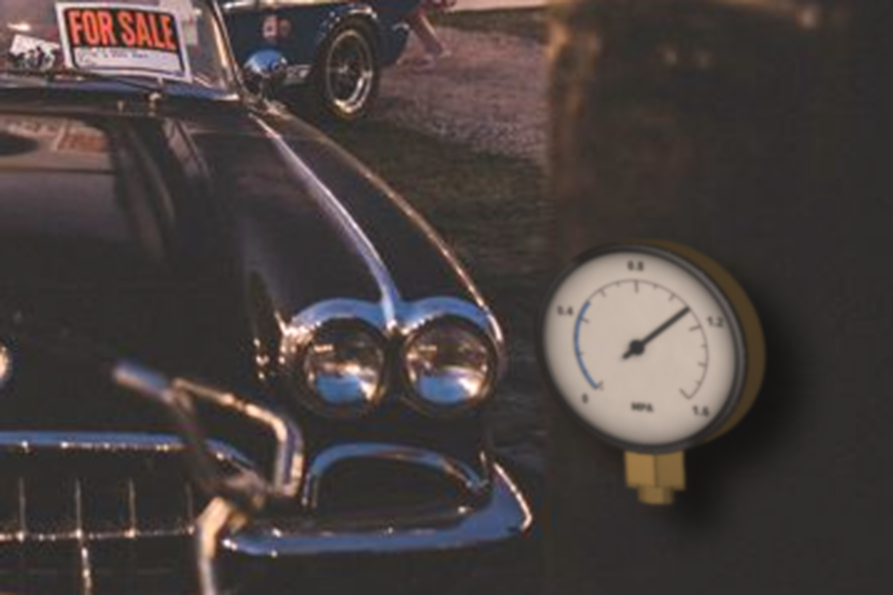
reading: 1.1MPa
